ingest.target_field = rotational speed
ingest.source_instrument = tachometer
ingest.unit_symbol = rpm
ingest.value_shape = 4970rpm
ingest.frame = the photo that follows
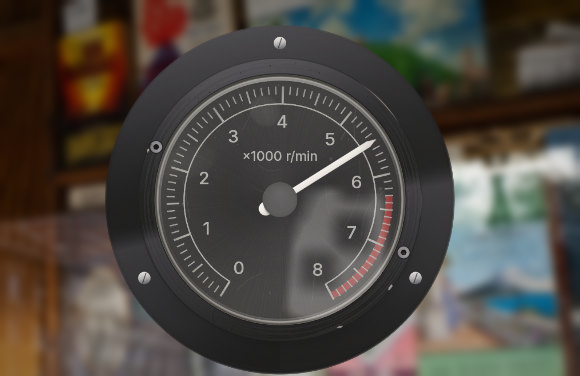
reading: 5500rpm
